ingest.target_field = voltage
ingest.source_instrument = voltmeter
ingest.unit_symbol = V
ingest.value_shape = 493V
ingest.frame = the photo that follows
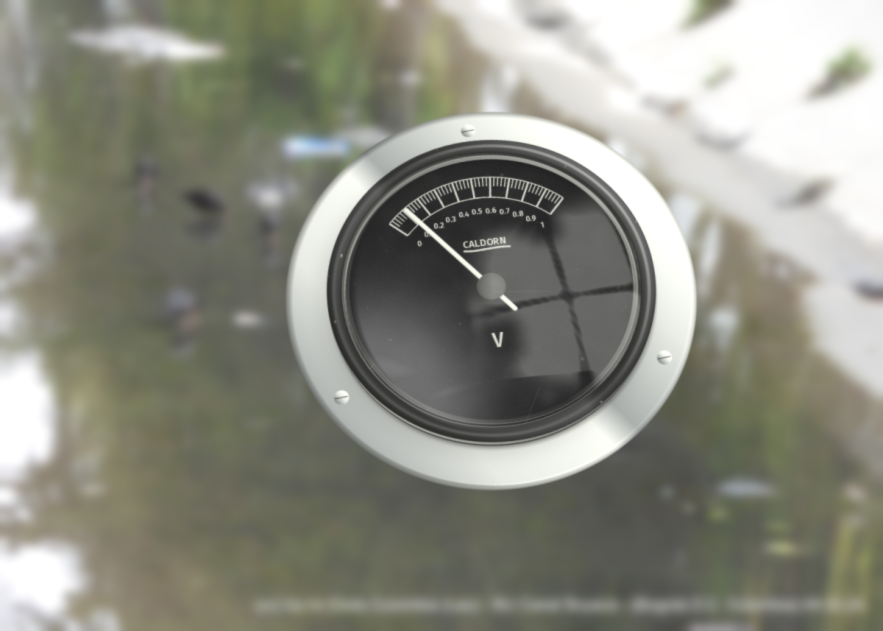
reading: 0.1V
